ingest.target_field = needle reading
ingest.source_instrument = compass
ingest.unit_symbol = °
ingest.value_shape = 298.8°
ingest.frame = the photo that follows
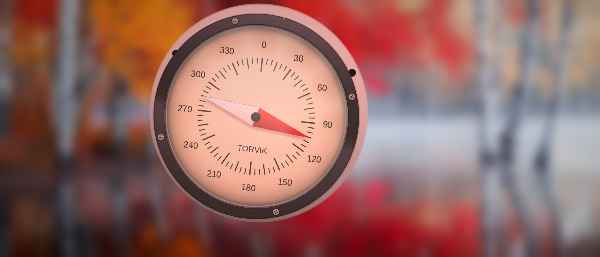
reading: 105°
